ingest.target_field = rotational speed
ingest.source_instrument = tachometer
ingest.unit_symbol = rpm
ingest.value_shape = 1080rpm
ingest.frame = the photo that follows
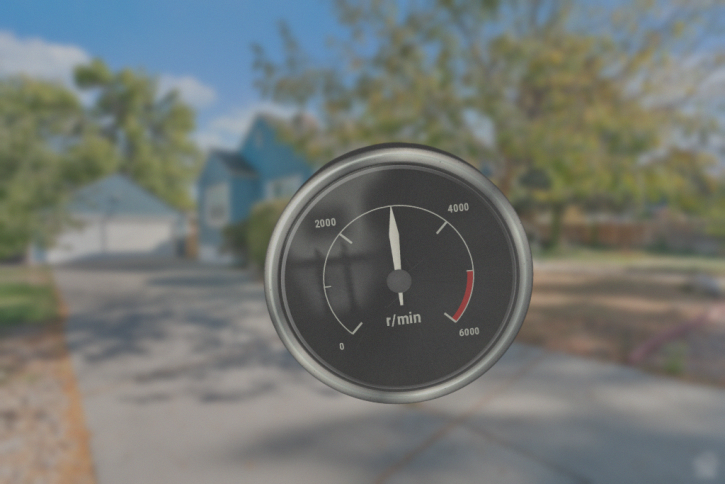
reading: 3000rpm
